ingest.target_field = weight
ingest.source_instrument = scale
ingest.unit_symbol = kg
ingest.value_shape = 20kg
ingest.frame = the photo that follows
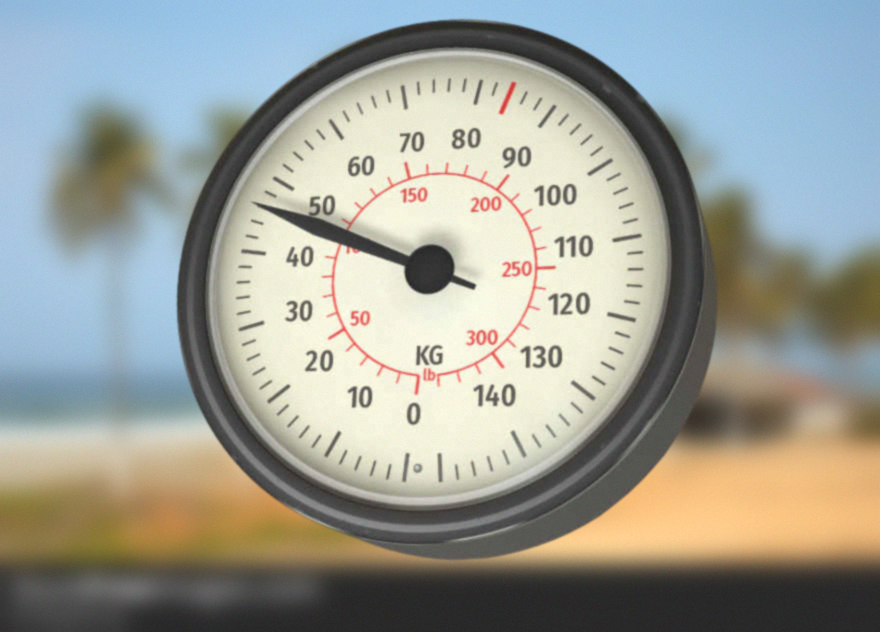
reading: 46kg
